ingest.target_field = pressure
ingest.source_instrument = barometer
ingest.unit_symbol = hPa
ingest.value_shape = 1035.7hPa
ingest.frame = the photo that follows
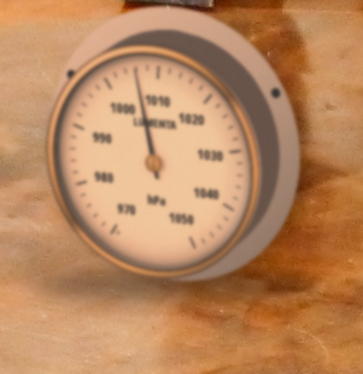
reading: 1006hPa
